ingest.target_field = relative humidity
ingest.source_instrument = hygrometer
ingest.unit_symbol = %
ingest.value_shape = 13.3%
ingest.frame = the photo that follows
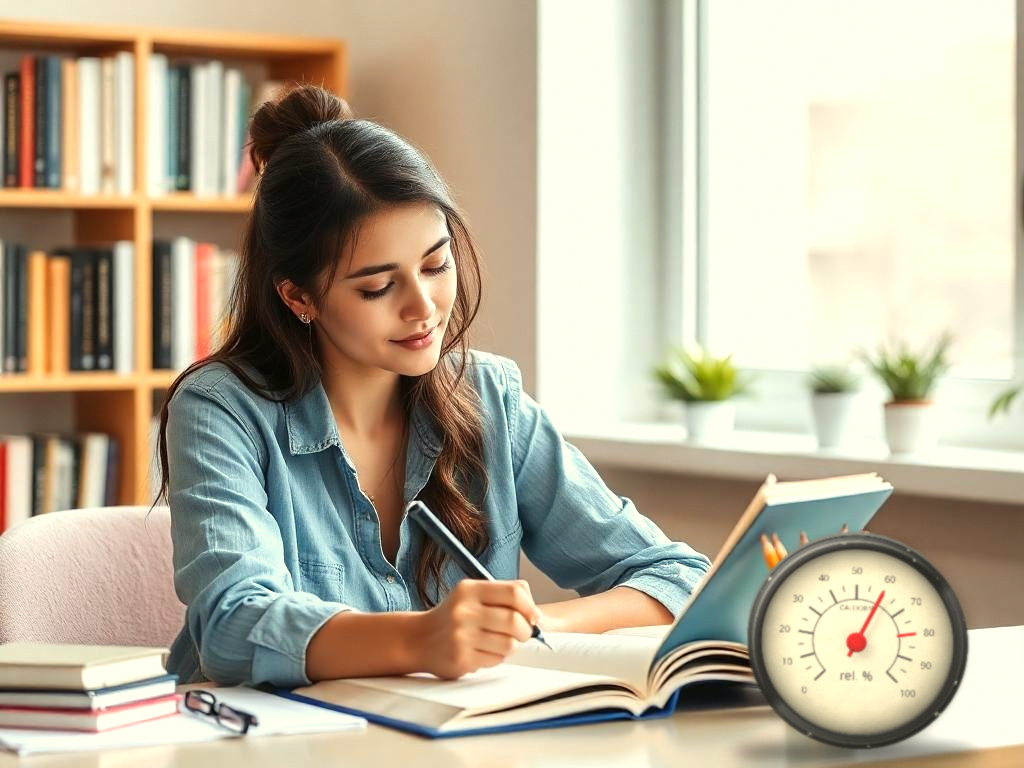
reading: 60%
